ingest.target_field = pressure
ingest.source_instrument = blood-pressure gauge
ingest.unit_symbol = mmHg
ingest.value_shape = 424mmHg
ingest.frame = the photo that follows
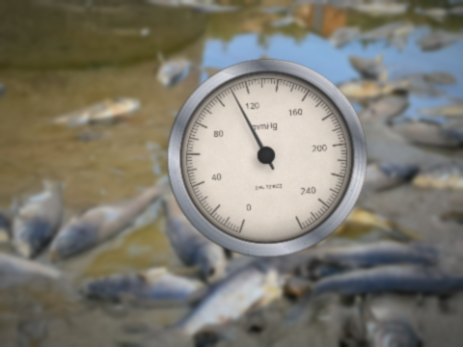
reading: 110mmHg
